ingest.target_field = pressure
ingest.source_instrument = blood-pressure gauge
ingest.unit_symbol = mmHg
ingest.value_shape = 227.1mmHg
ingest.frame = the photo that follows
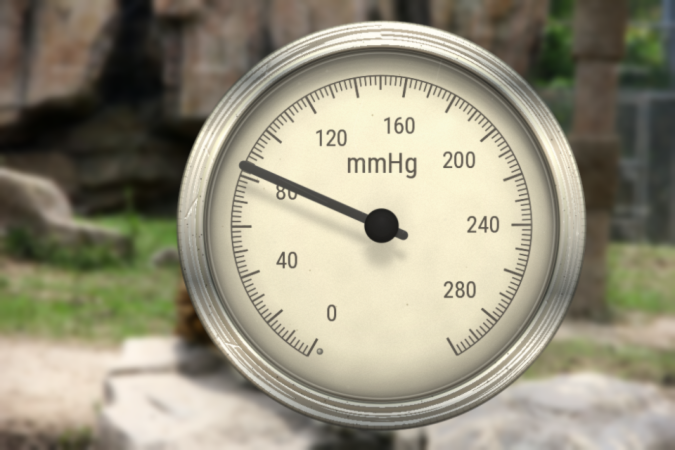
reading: 84mmHg
